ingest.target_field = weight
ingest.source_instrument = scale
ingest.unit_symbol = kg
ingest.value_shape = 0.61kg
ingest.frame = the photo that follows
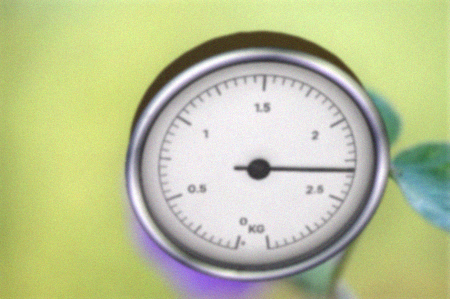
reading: 2.3kg
